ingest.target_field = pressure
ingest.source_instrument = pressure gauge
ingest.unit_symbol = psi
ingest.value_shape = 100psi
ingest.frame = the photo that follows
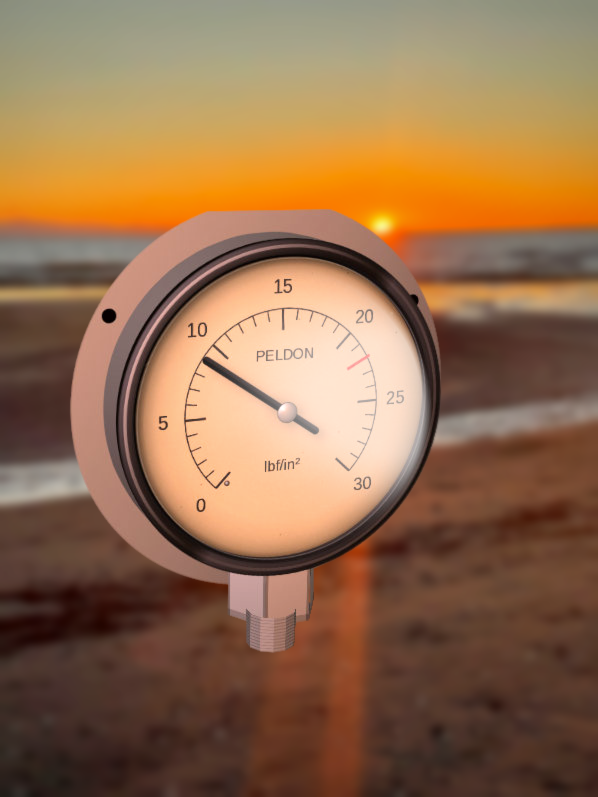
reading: 9psi
